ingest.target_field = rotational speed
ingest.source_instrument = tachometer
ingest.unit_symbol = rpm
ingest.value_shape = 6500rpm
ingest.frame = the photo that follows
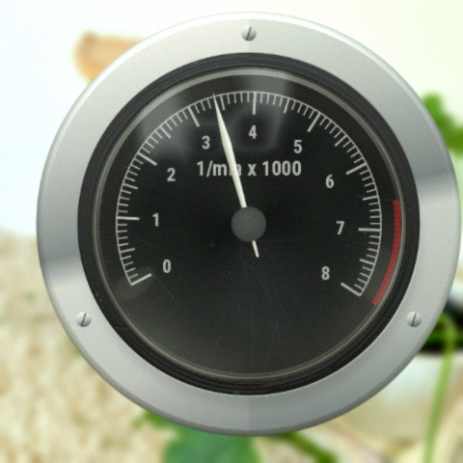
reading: 3400rpm
